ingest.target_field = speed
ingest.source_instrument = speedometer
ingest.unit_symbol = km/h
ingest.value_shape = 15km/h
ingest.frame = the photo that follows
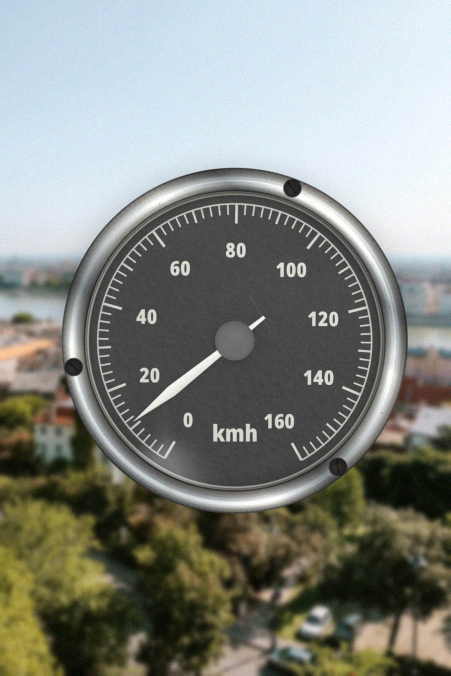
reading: 11km/h
